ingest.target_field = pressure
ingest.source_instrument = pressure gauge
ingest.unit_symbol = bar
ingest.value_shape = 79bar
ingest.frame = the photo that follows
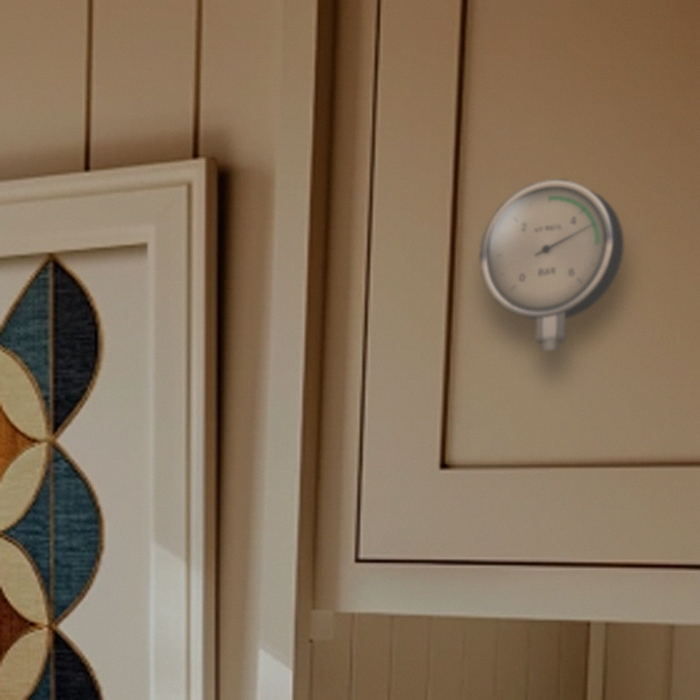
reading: 4.5bar
